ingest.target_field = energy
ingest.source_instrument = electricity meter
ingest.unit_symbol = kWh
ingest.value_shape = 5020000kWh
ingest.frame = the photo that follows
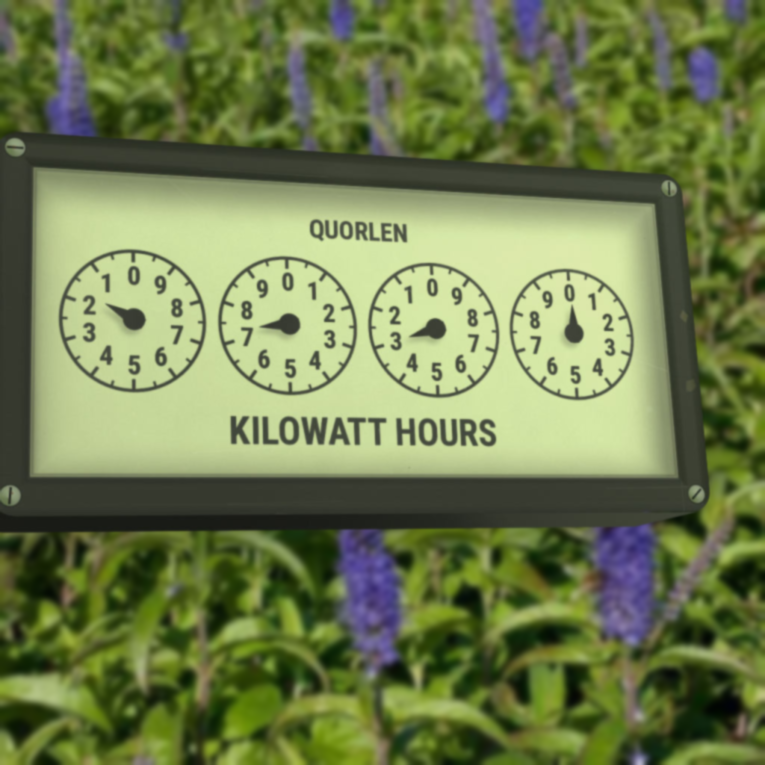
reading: 1730kWh
